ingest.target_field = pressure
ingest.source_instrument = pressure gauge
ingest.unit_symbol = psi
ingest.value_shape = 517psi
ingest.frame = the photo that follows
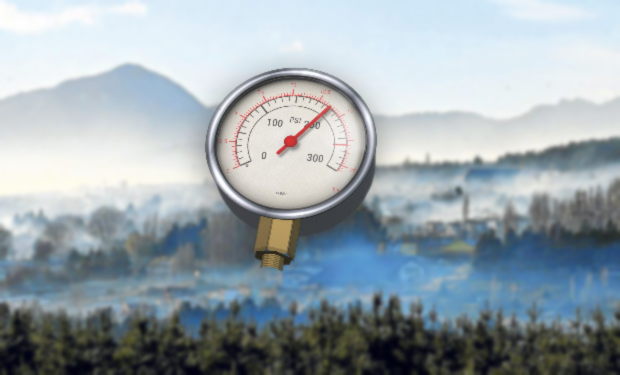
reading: 200psi
